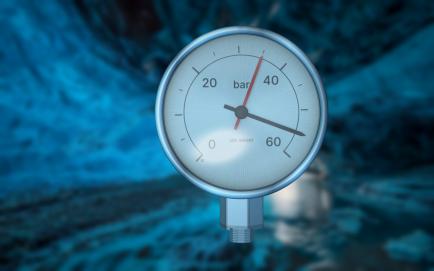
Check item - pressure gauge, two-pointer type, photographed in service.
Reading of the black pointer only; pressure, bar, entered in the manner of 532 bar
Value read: 55 bar
